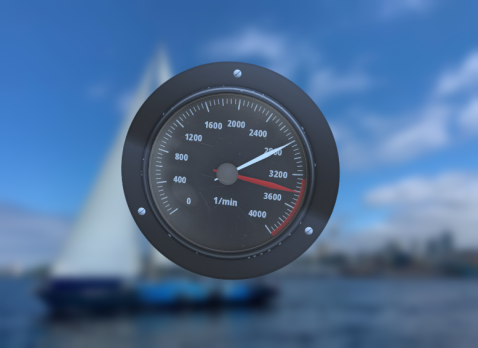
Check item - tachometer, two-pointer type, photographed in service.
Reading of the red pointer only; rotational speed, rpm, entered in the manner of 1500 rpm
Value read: 3400 rpm
